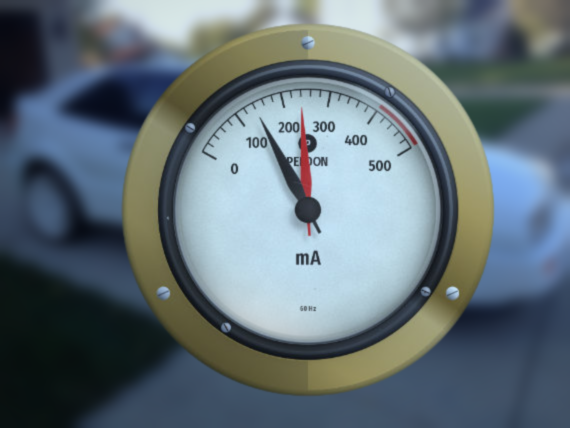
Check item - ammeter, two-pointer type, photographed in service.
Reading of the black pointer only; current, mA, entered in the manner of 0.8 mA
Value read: 140 mA
